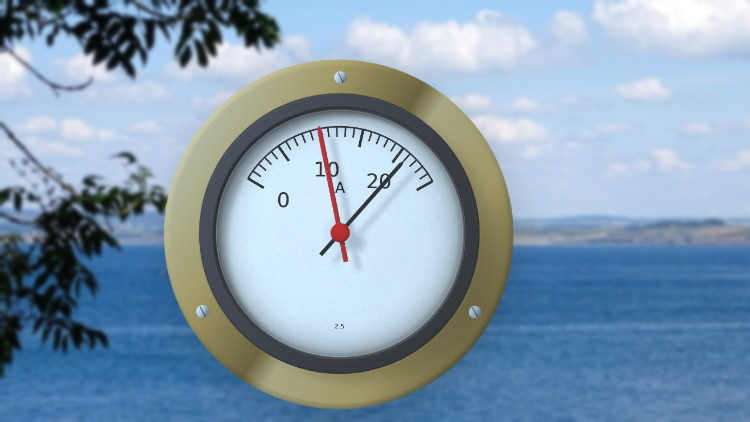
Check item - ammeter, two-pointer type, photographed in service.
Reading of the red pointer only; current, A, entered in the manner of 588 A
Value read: 10 A
